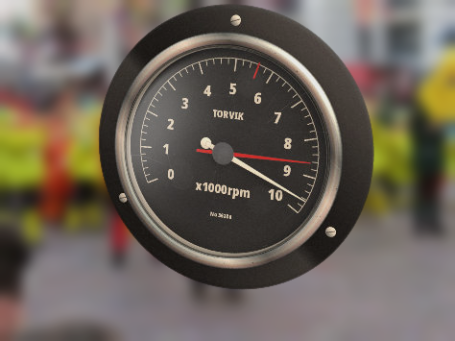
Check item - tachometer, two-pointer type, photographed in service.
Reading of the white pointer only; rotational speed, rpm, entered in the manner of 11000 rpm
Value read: 9600 rpm
